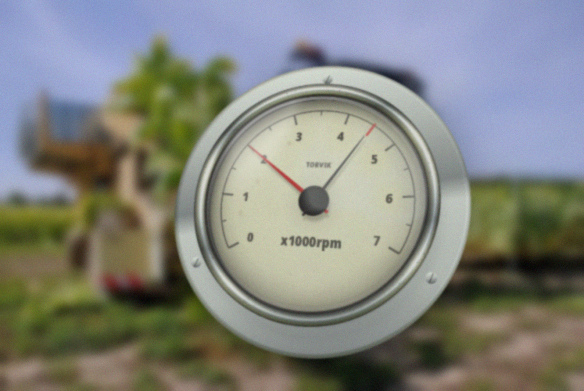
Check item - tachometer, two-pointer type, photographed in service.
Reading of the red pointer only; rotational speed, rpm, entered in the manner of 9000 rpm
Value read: 2000 rpm
